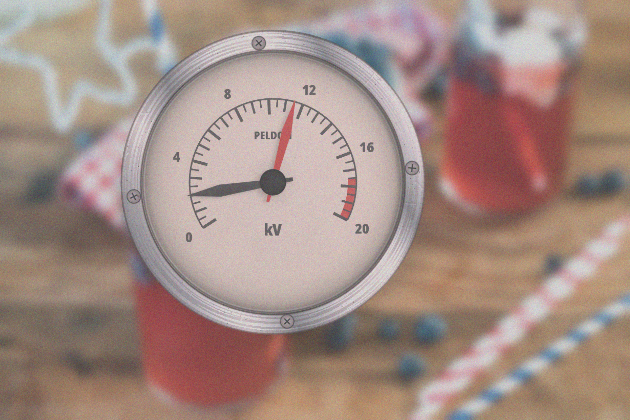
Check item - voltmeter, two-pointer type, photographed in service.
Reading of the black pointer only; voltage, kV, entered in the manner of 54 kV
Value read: 2 kV
